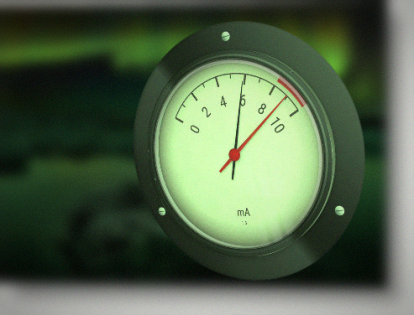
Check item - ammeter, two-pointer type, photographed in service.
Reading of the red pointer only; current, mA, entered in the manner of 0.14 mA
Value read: 9 mA
